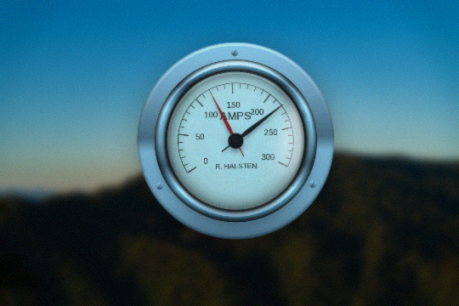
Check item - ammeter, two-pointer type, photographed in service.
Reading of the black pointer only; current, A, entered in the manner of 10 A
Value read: 220 A
